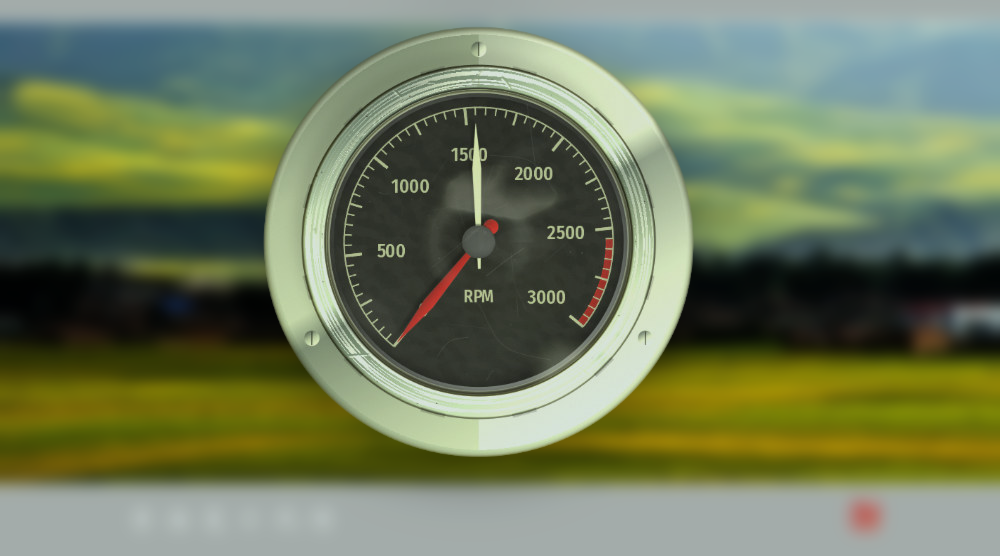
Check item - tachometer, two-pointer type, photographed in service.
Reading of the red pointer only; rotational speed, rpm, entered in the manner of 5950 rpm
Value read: 0 rpm
